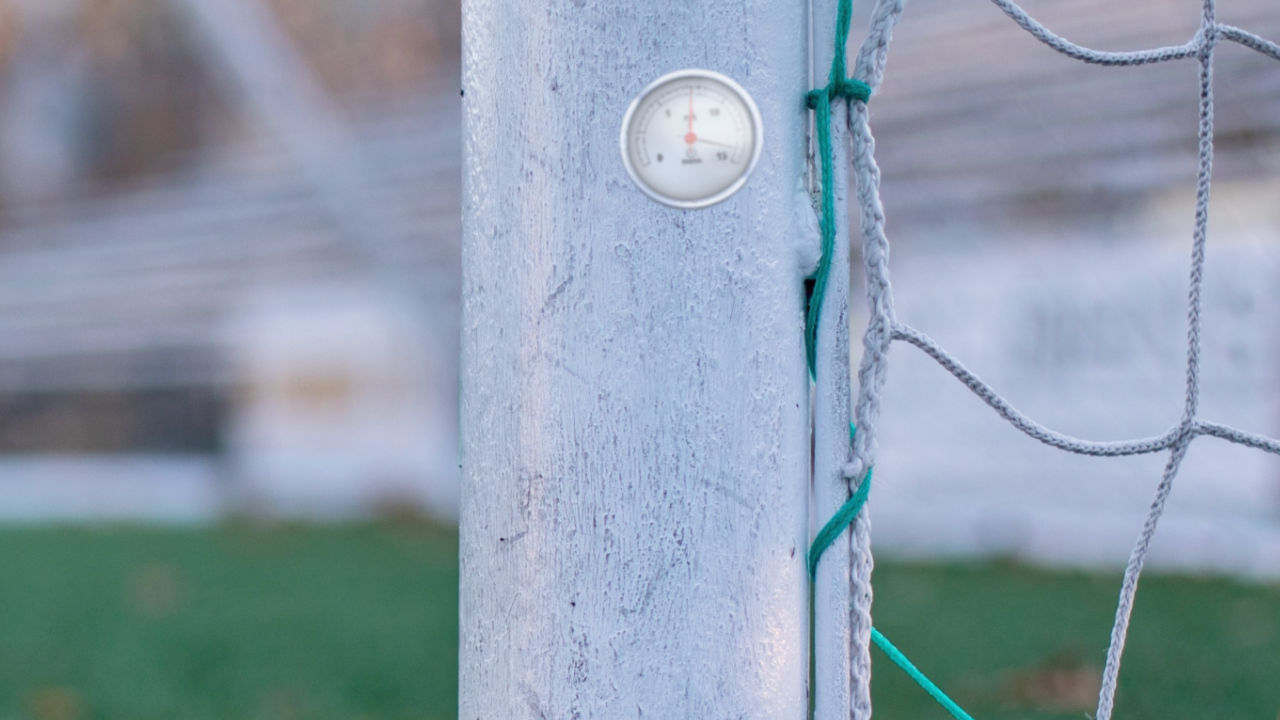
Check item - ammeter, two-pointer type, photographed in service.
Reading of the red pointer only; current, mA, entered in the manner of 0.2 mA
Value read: 7.5 mA
